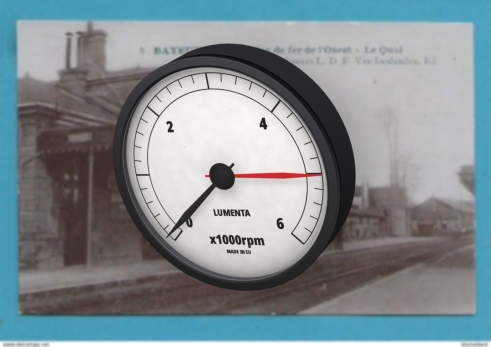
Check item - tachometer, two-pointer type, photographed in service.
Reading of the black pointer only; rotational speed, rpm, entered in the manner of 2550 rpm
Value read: 100 rpm
